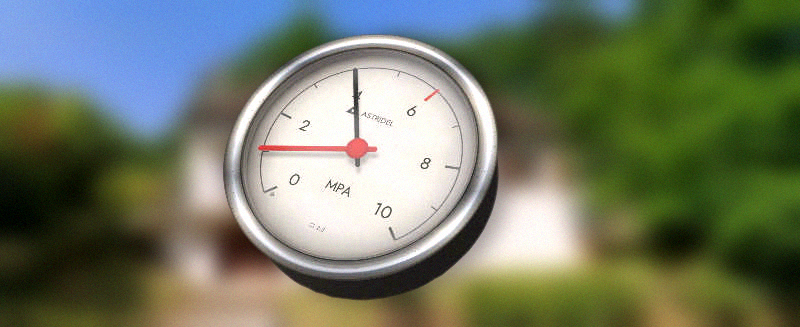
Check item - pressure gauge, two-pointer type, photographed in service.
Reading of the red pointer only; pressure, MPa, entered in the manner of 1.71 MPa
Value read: 1 MPa
